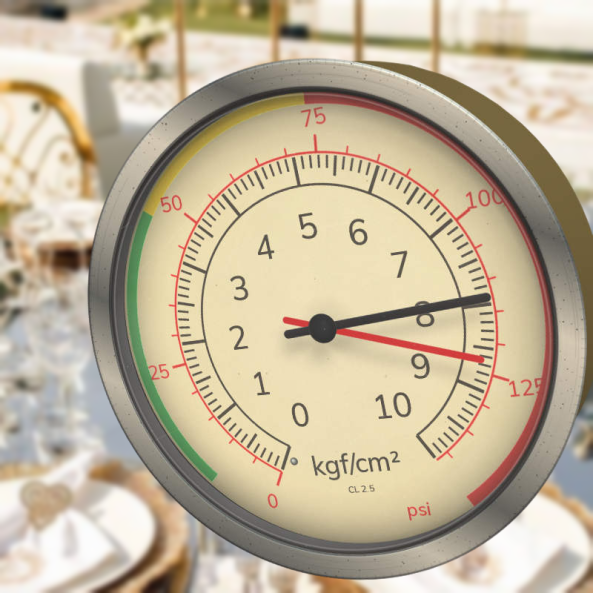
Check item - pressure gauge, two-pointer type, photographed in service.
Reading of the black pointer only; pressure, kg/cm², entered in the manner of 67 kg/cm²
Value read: 7.9 kg/cm²
